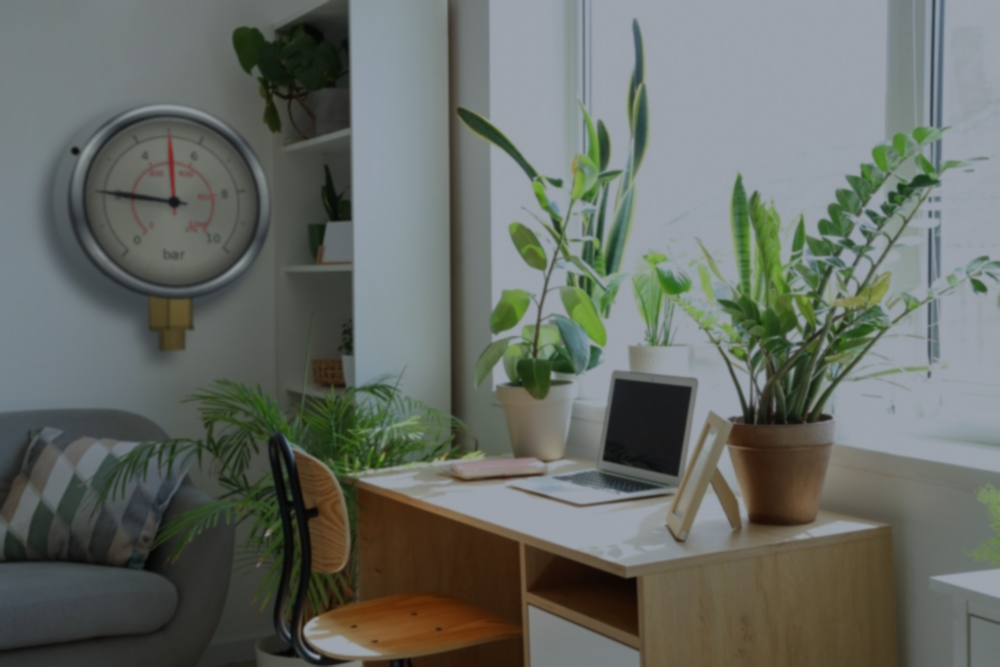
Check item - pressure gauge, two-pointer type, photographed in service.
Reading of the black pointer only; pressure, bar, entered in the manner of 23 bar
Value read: 2 bar
